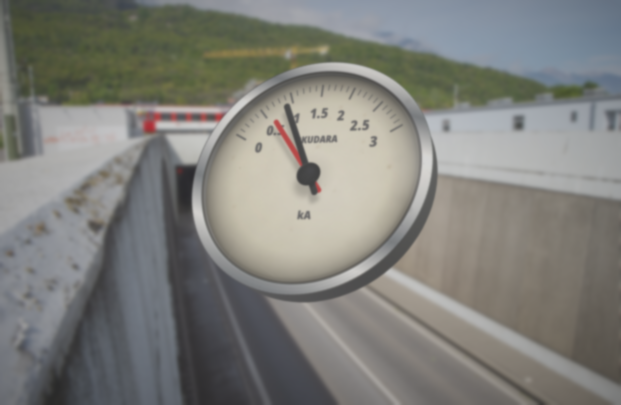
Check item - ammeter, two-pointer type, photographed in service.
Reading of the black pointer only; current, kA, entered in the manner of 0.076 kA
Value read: 0.9 kA
